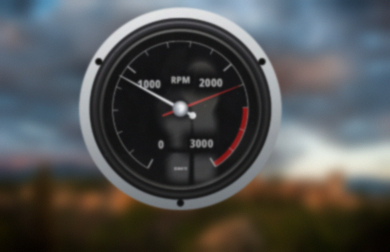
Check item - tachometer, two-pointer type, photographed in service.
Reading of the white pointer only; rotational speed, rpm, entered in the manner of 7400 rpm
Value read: 900 rpm
